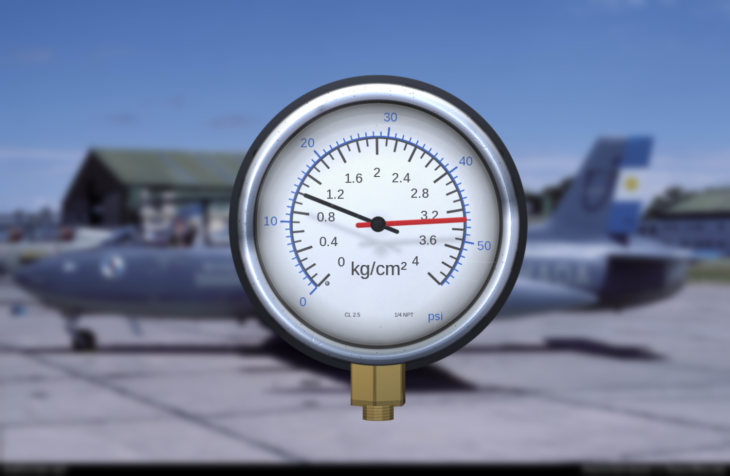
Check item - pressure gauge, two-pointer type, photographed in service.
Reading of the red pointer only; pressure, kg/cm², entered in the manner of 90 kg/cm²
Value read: 3.3 kg/cm²
